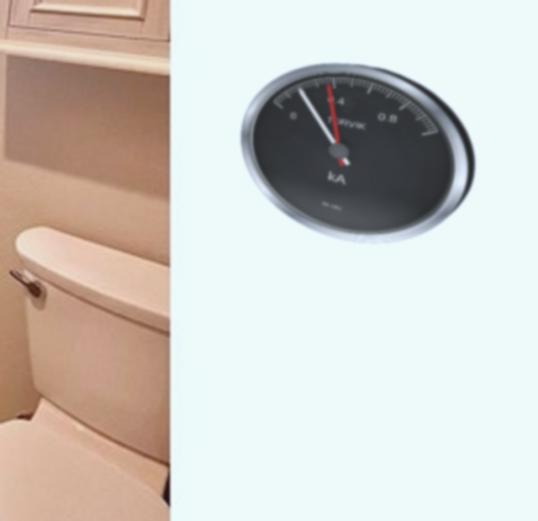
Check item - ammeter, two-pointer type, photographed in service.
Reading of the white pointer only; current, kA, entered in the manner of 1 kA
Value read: 0.2 kA
